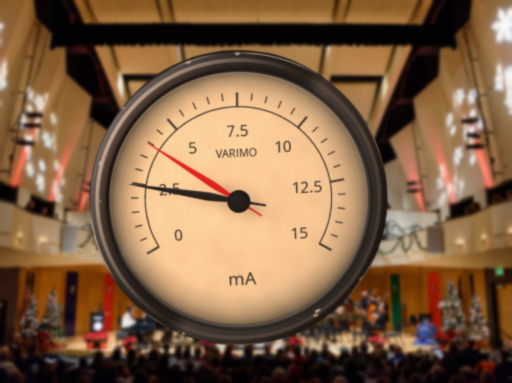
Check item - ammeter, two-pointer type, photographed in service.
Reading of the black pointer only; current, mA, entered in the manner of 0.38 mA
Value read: 2.5 mA
